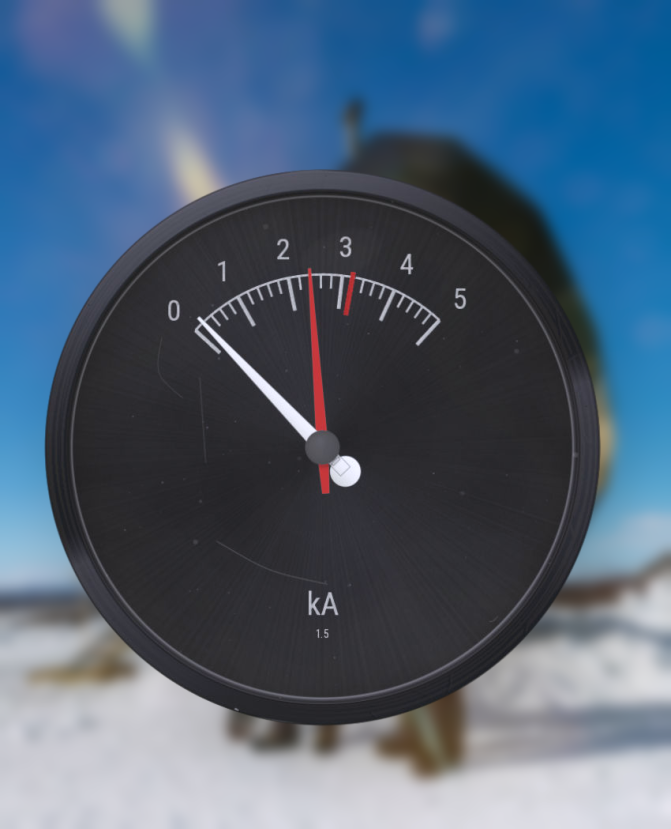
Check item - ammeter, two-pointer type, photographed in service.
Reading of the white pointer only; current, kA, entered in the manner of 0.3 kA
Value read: 0.2 kA
